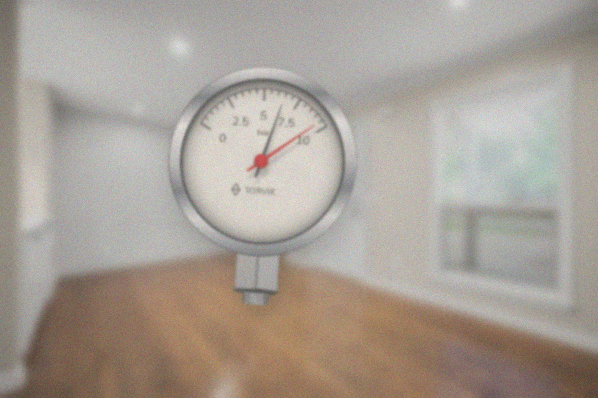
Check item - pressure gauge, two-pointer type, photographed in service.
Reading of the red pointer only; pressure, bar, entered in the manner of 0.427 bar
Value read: 9.5 bar
